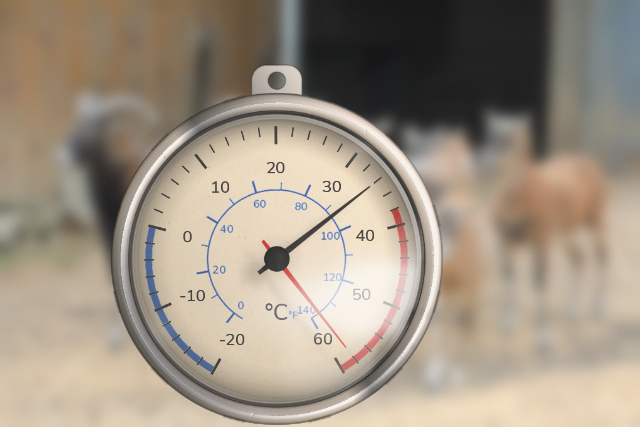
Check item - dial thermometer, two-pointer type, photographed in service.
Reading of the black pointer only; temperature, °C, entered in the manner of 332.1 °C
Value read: 34 °C
